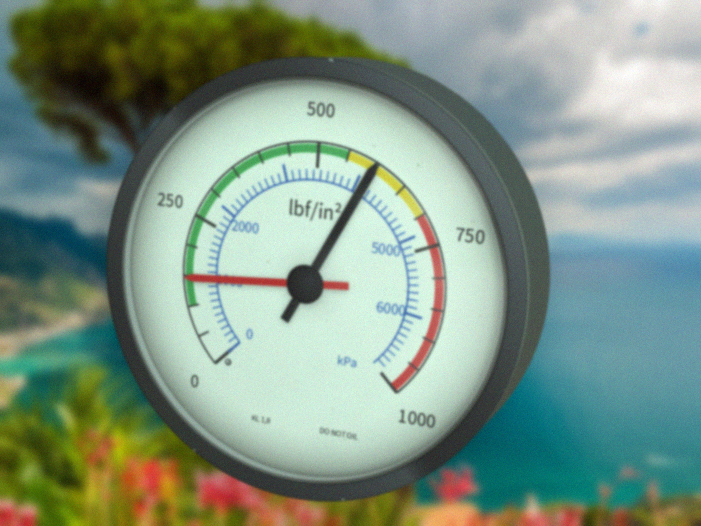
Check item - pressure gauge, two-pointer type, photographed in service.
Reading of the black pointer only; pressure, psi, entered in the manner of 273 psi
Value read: 600 psi
